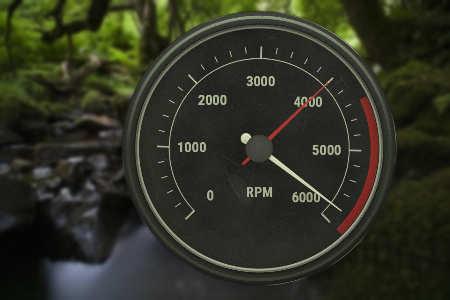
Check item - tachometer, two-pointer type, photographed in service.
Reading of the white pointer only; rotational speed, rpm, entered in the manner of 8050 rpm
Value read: 5800 rpm
